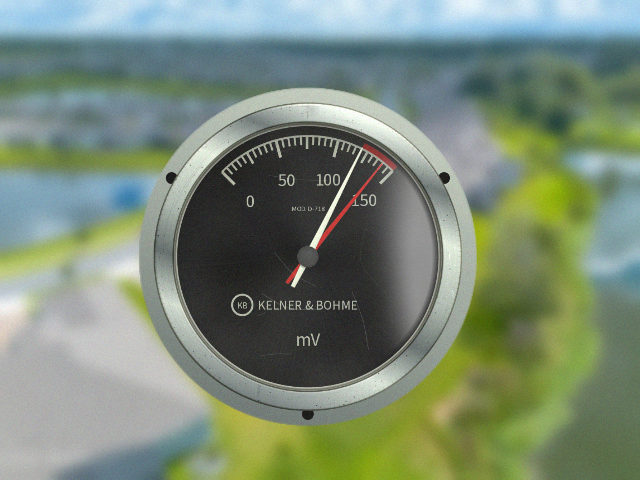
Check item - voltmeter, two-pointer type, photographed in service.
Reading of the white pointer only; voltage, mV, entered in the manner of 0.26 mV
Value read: 120 mV
